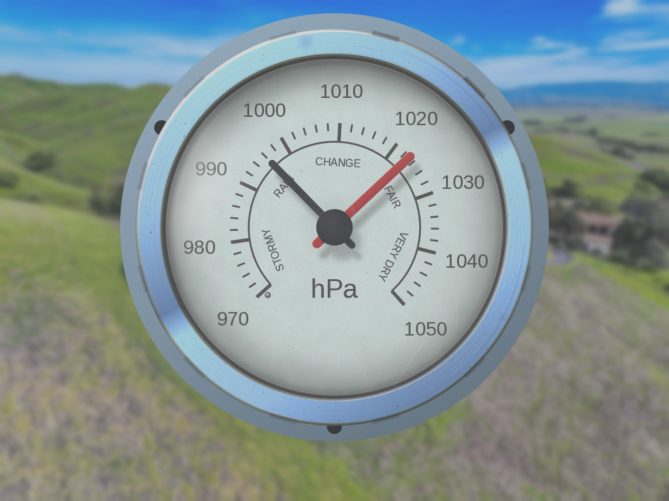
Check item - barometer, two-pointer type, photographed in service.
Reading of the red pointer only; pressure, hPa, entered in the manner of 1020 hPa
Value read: 1023 hPa
